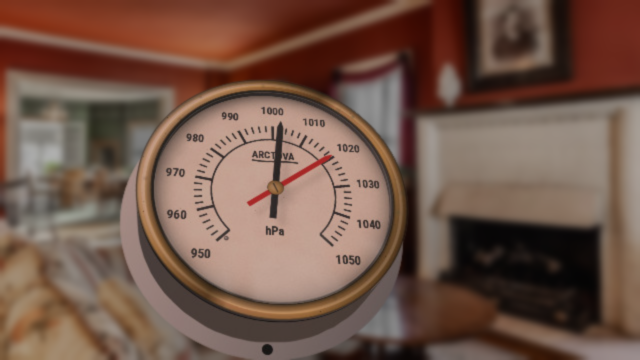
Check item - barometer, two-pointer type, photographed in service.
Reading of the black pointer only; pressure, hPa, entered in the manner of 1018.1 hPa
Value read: 1002 hPa
